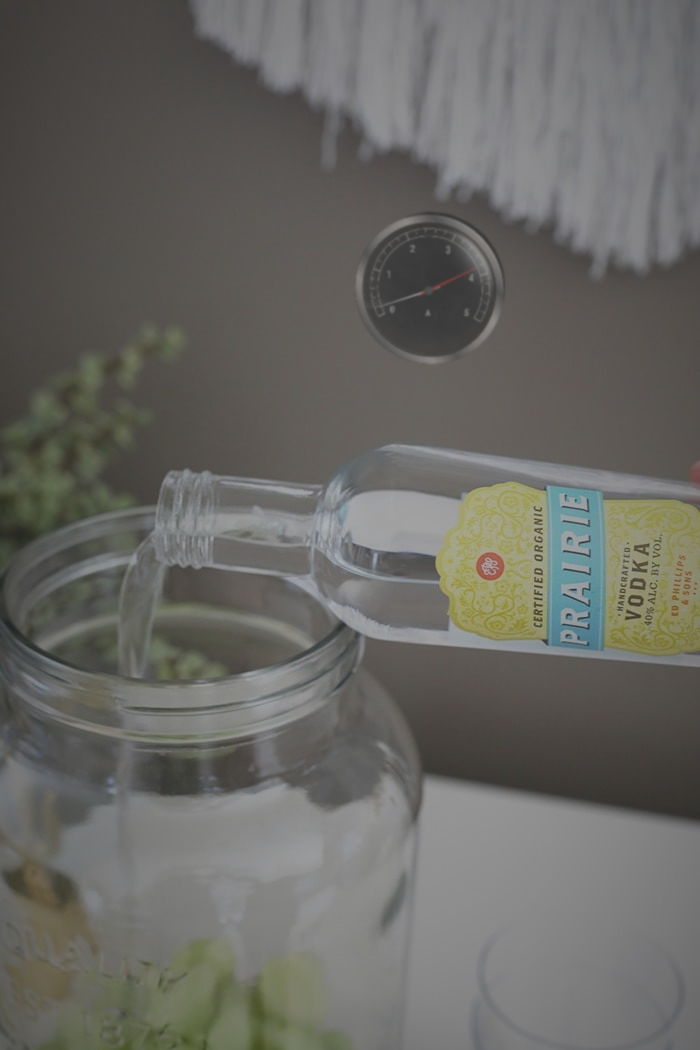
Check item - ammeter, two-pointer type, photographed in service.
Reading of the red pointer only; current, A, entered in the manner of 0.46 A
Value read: 3.8 A
